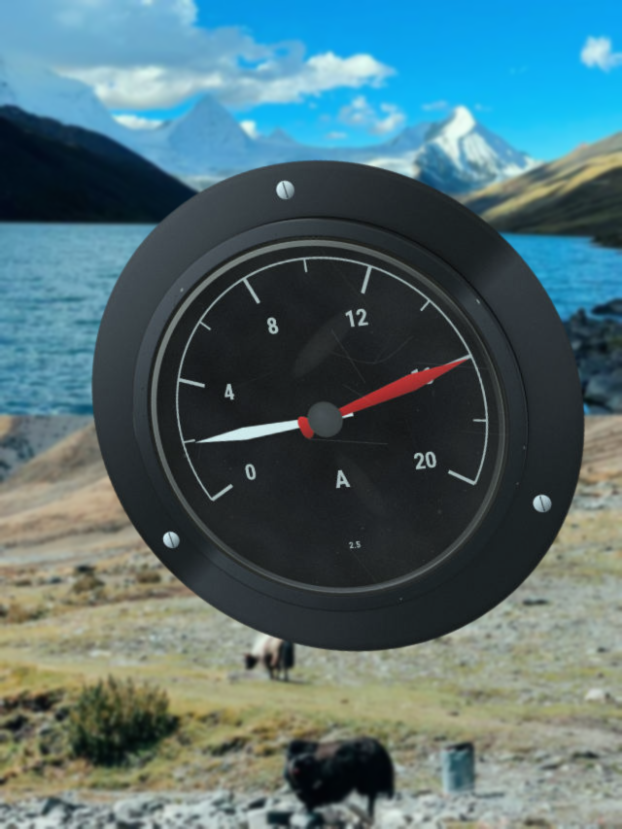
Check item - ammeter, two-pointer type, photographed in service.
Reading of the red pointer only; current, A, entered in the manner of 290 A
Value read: 16 A
